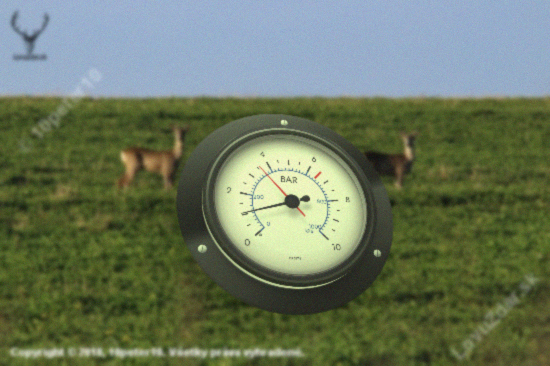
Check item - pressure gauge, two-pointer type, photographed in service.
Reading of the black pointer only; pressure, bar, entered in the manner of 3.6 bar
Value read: 1 bar
